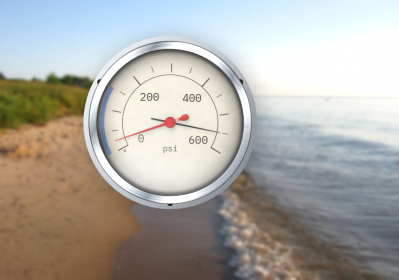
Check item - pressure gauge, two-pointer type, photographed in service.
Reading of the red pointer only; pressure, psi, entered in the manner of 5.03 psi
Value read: 25 psi
